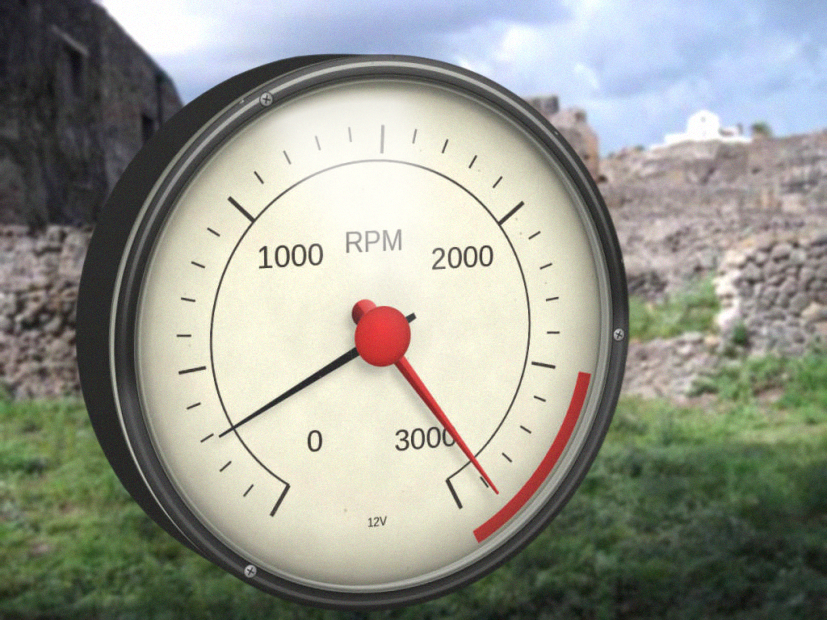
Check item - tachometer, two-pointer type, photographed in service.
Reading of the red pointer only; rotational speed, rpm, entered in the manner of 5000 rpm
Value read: 2900 rpm
